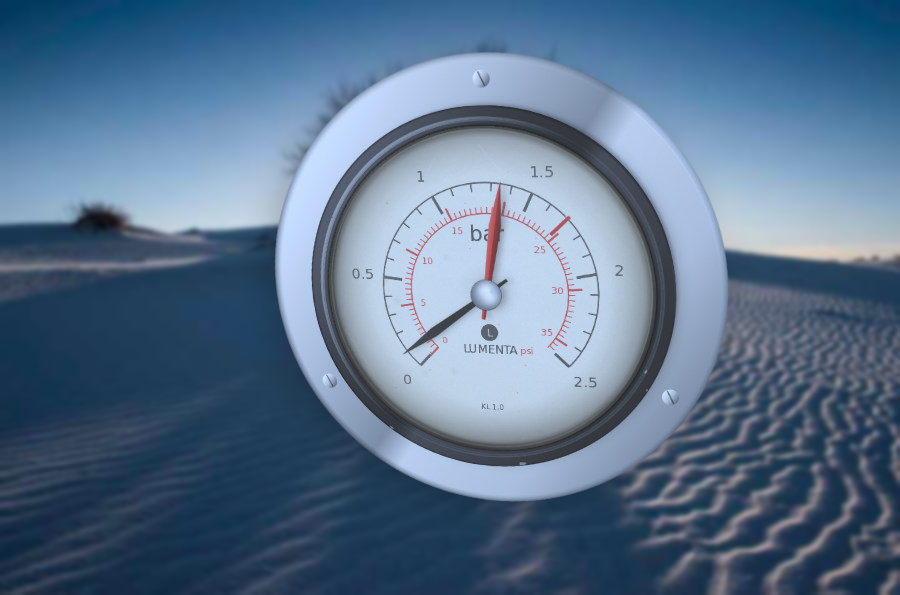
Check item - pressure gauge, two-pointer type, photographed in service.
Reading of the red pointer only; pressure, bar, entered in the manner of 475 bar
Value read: 1.35 bar
